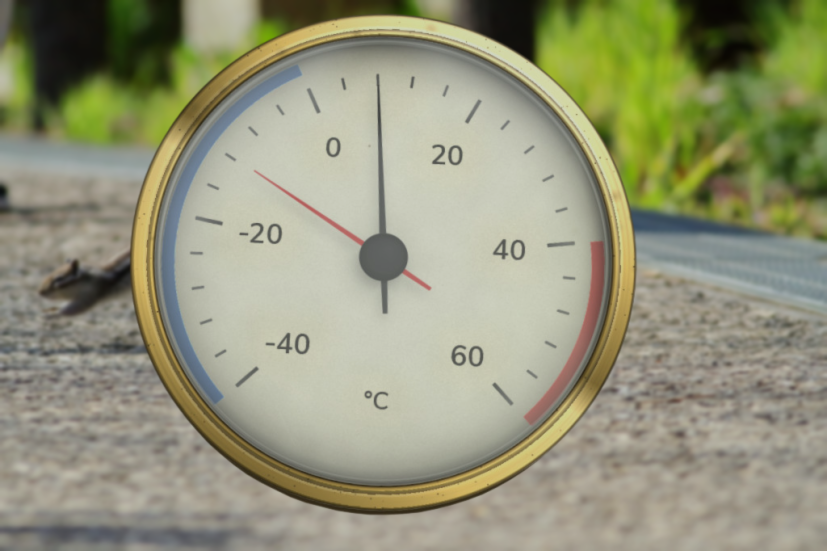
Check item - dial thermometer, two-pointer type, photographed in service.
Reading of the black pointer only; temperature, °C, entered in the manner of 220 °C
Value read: 8 °C
